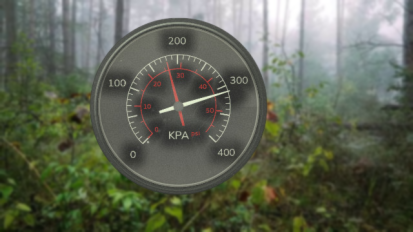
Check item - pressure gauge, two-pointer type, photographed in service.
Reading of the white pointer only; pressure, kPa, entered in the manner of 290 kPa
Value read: 310 kPa
